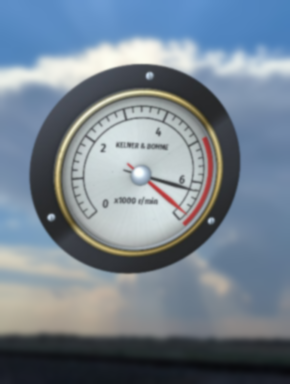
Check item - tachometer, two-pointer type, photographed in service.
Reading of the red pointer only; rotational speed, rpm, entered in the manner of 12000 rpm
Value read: 6800 rpm
